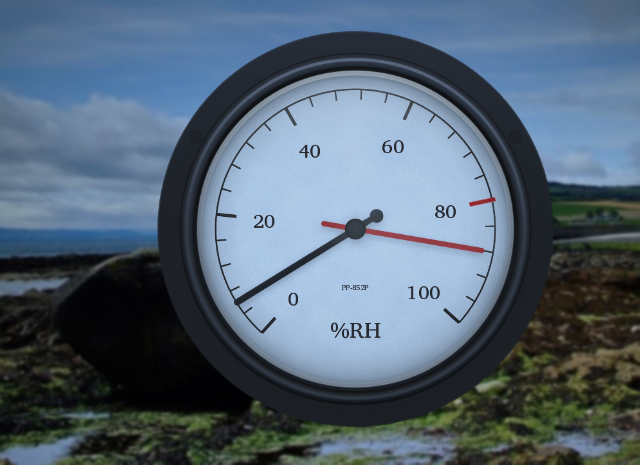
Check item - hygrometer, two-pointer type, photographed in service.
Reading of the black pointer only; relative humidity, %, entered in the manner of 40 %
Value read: 6 %
